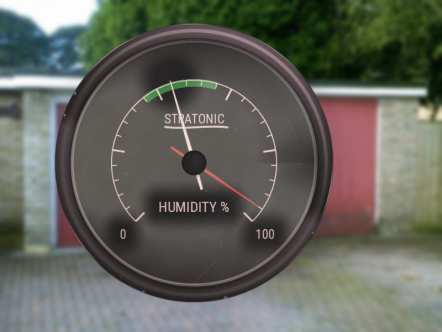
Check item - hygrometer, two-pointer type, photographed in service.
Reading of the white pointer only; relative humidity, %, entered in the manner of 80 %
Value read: 44 %
